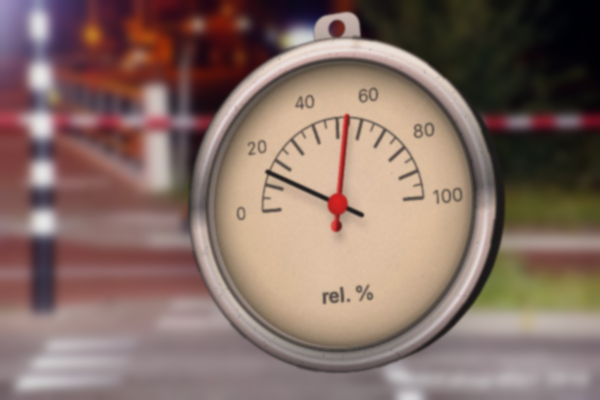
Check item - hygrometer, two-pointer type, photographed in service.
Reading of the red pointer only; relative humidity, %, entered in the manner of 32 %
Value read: 55 %
